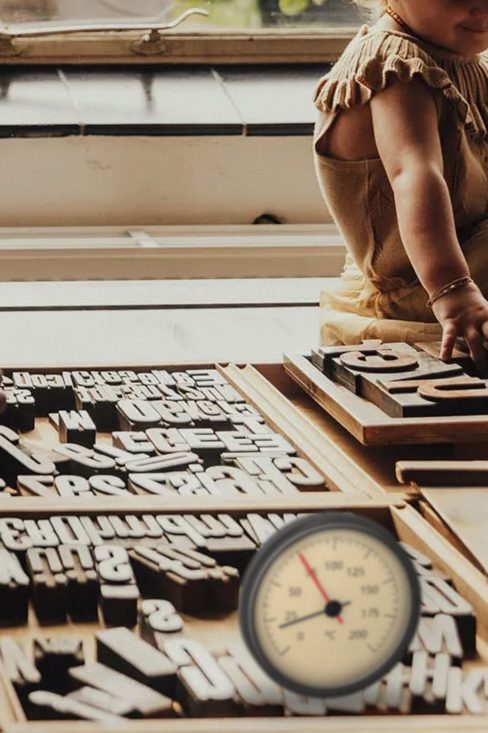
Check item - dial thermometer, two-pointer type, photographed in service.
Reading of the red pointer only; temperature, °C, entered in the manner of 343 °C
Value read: 75 °C
